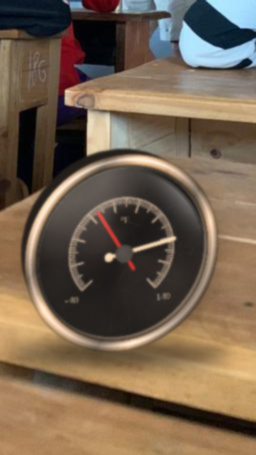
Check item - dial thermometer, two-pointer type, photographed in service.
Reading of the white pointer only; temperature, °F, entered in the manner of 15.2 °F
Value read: 100 °F
